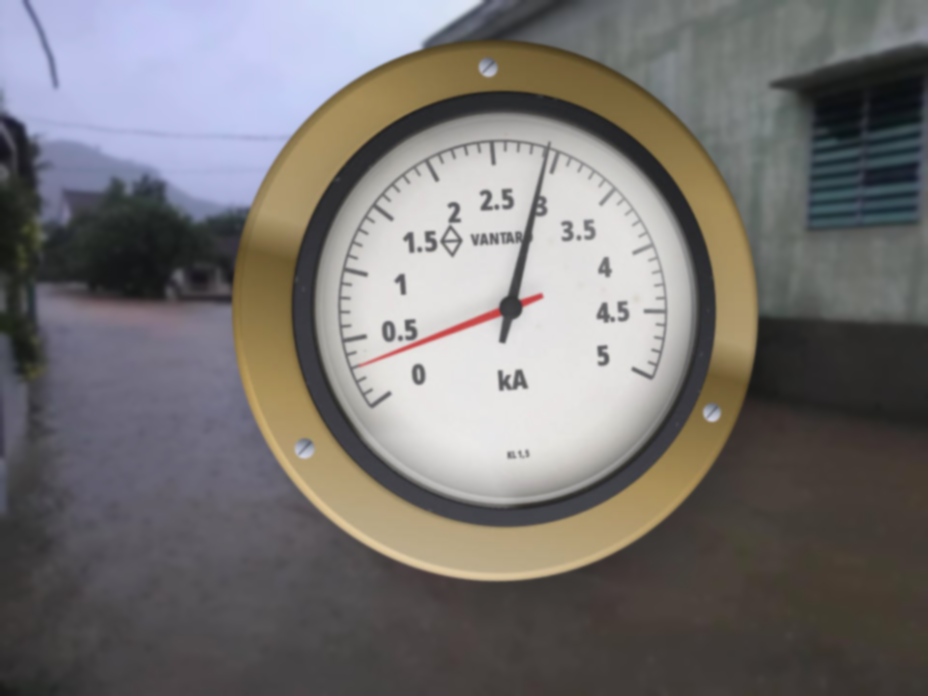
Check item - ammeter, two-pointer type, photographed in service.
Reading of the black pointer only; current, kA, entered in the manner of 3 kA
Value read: 2.9 kA
